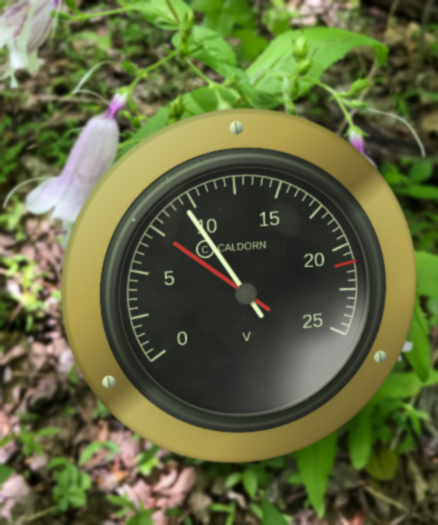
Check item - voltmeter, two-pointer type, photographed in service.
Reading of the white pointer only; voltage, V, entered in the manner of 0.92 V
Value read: 9.5 V
